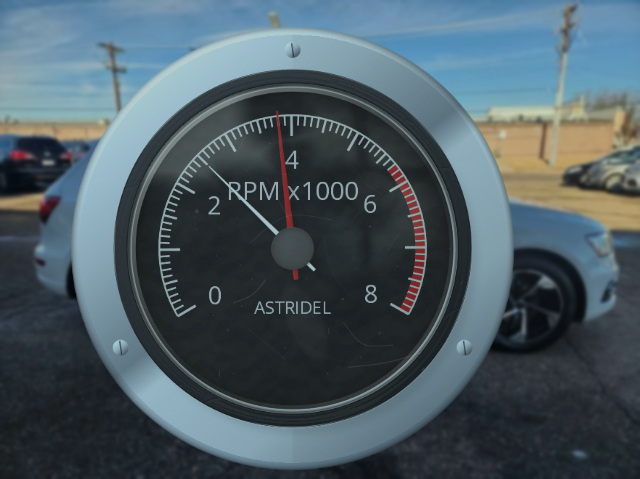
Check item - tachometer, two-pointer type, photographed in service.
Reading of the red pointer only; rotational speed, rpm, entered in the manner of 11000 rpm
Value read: 3800 rpm
